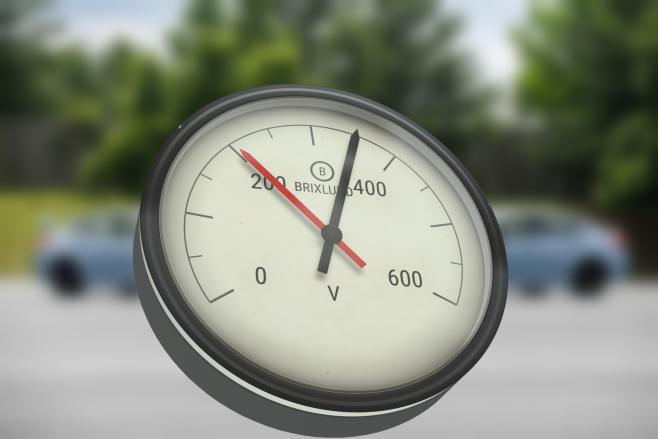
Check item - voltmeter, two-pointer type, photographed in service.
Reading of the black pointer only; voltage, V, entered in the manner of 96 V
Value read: 350 V
